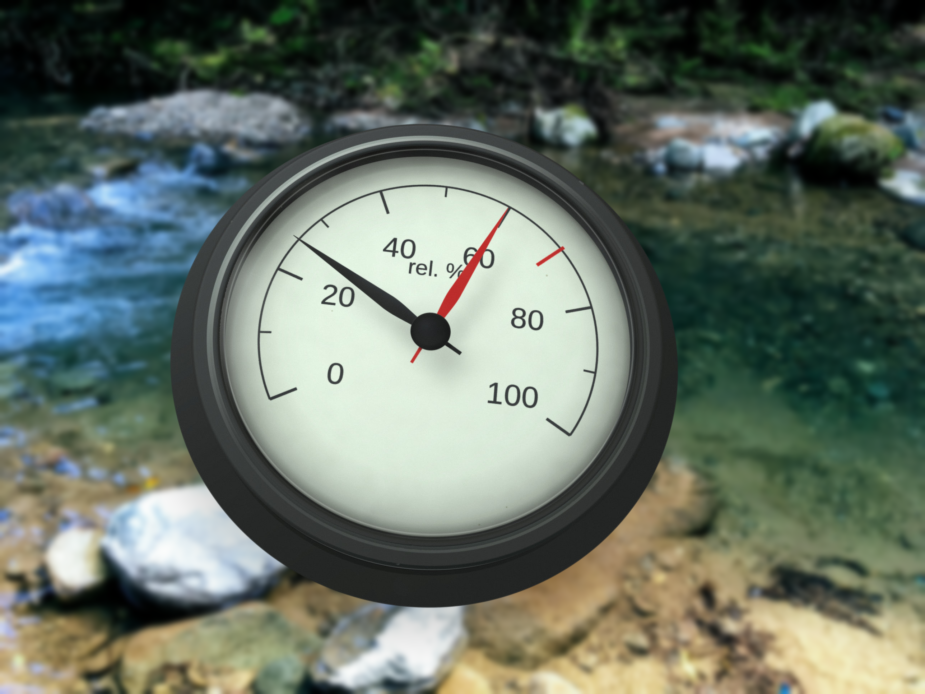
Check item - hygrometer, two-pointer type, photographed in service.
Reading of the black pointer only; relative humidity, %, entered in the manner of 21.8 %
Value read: 25 %
